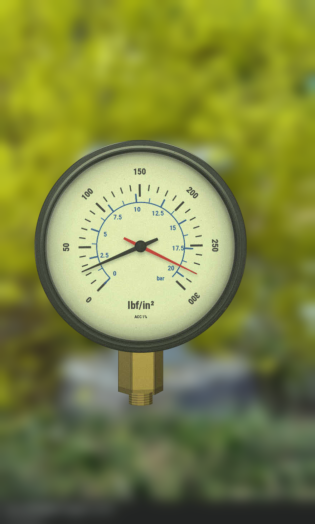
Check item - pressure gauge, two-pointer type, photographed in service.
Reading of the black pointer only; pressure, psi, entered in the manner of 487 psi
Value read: 25 psi
